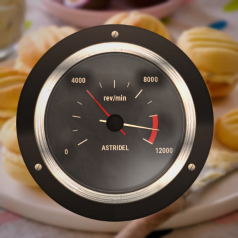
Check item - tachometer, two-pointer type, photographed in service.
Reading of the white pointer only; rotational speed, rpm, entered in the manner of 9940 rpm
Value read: 11000 rpm
